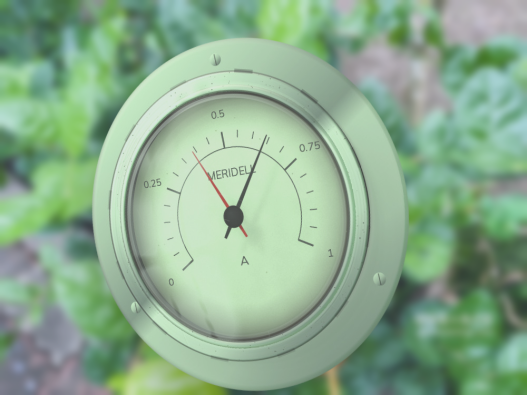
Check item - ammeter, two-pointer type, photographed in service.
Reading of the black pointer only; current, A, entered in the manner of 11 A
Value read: 0.65 A
